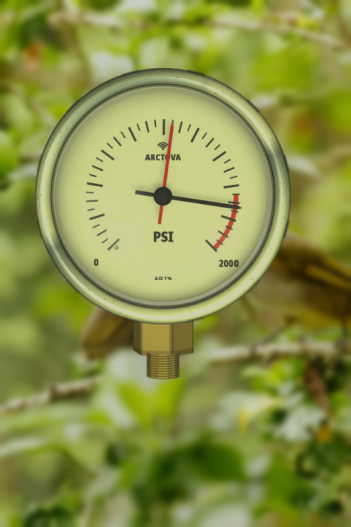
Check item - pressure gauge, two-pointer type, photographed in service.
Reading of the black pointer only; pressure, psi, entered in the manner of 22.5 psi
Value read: 1725 psi
